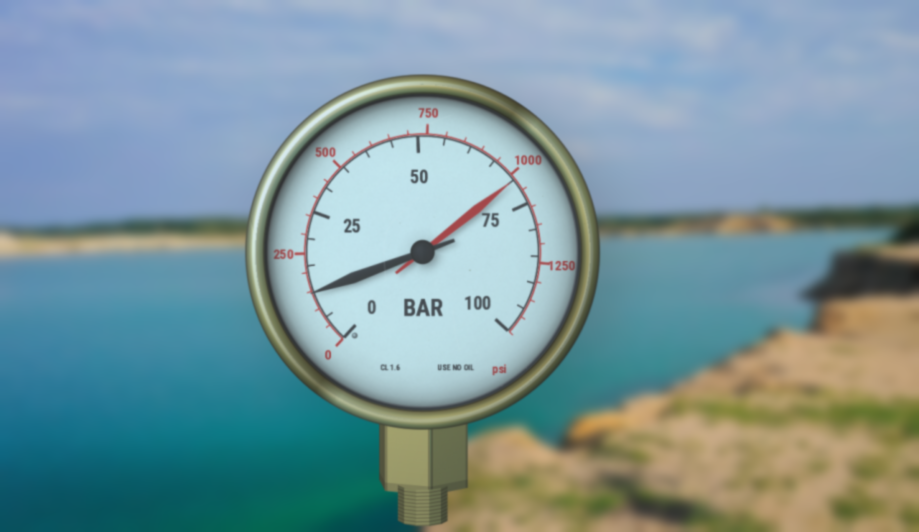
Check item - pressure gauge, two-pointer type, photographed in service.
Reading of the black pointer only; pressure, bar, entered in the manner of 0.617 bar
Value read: 10 bar
